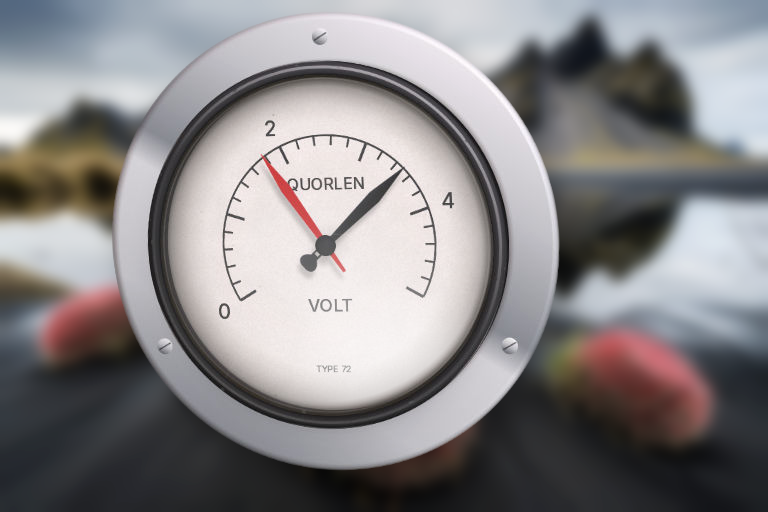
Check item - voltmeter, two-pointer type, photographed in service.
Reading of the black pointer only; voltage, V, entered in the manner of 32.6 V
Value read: 3.5 V
